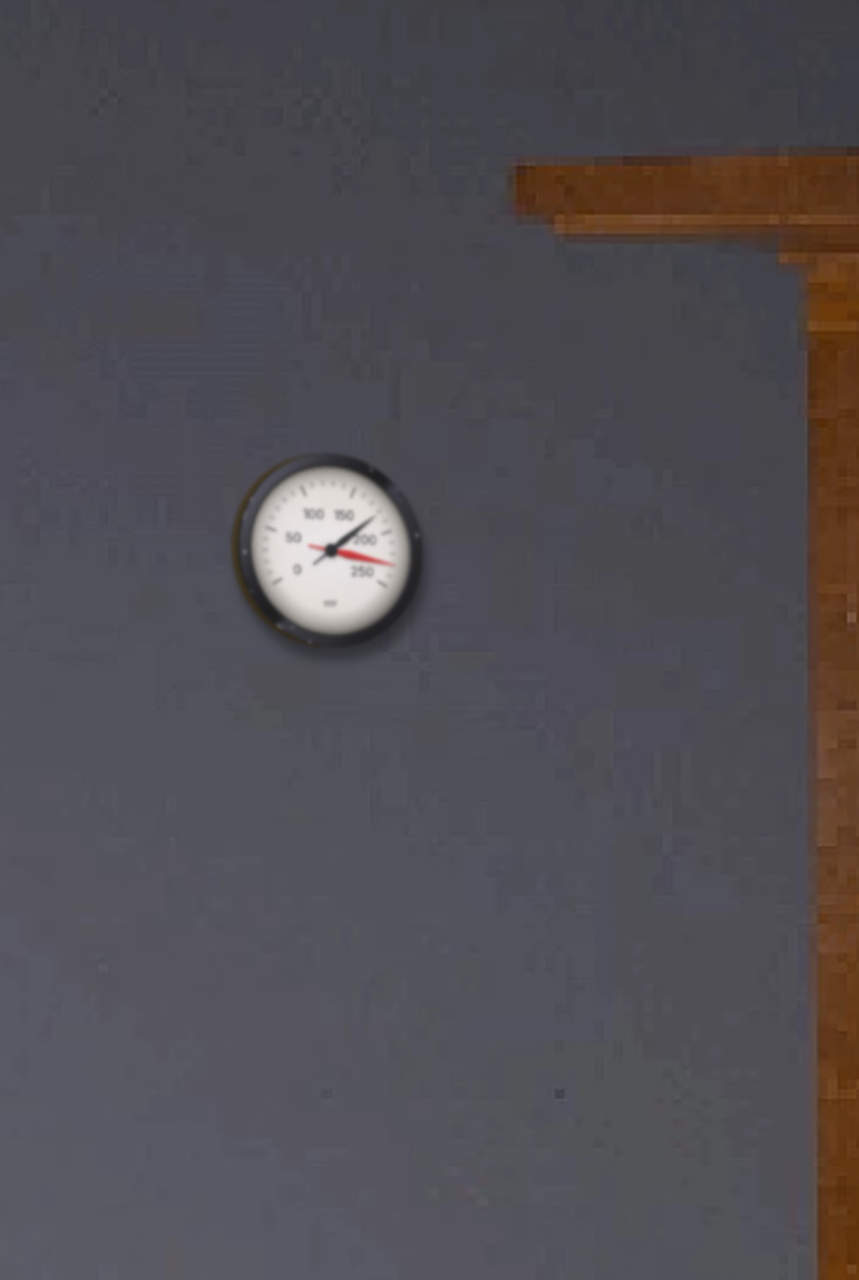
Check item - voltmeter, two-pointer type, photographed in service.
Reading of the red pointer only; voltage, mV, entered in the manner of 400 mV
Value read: 230 mV
